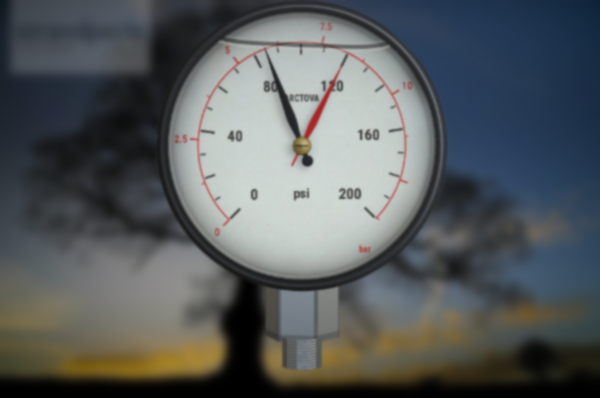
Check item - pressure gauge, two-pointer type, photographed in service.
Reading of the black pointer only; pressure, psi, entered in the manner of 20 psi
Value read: 85 psi
